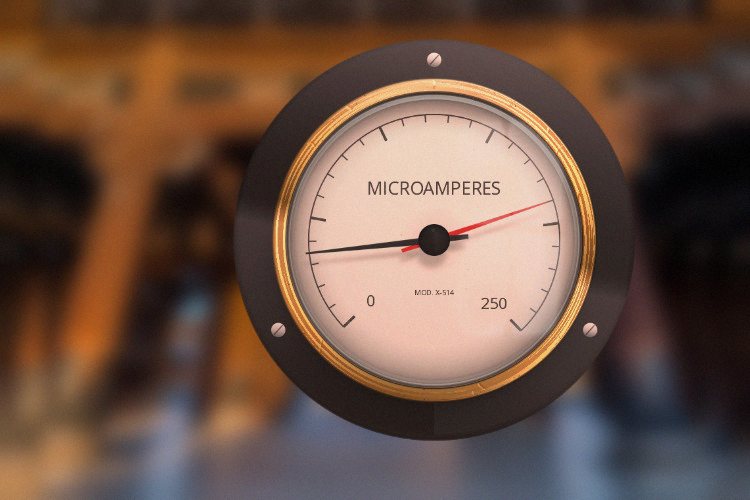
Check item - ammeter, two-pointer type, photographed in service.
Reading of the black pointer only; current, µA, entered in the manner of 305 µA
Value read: 35 µA
